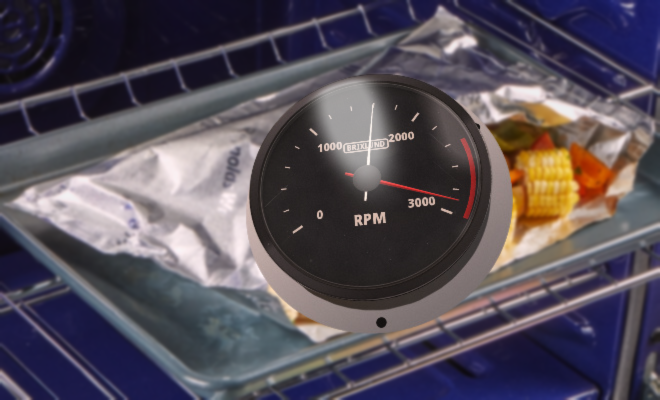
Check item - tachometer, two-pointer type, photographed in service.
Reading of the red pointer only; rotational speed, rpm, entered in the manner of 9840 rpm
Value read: 2900 rpm
